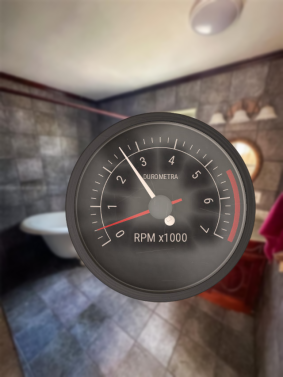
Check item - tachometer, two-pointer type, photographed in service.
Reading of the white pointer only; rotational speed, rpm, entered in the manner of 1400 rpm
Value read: 2600 rpm
